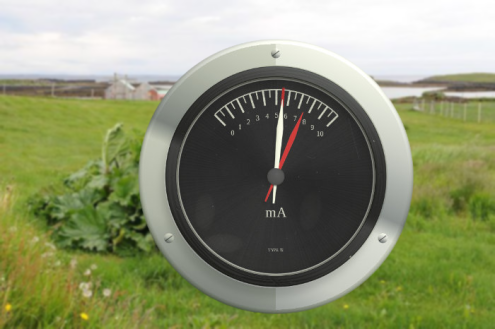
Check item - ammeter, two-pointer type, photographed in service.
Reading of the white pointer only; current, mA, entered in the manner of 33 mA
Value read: 5.5 mA
